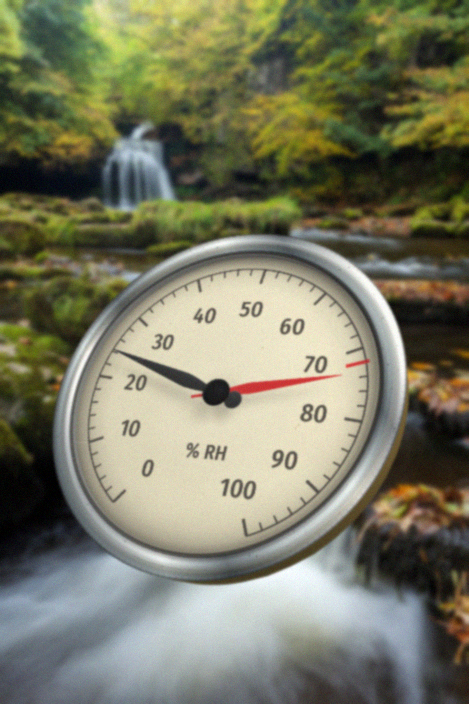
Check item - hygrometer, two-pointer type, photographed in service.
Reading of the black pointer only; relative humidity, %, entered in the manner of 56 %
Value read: 24 %
